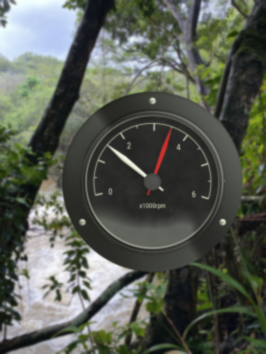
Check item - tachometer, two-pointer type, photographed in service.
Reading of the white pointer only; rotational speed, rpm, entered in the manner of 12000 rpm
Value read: 1500 rpm
